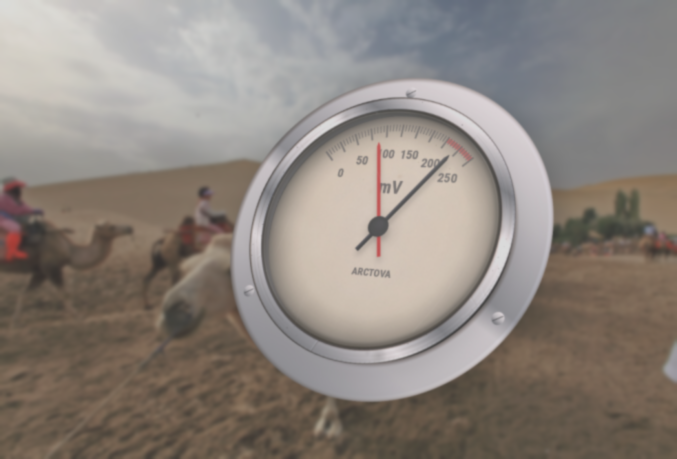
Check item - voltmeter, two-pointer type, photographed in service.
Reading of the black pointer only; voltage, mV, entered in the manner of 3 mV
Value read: 225 mV
